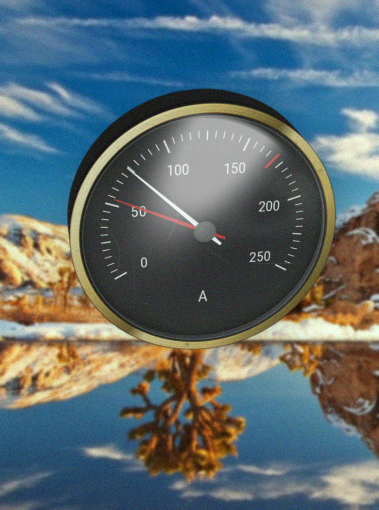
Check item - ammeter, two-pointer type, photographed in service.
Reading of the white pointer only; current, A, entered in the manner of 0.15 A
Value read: 75 A
